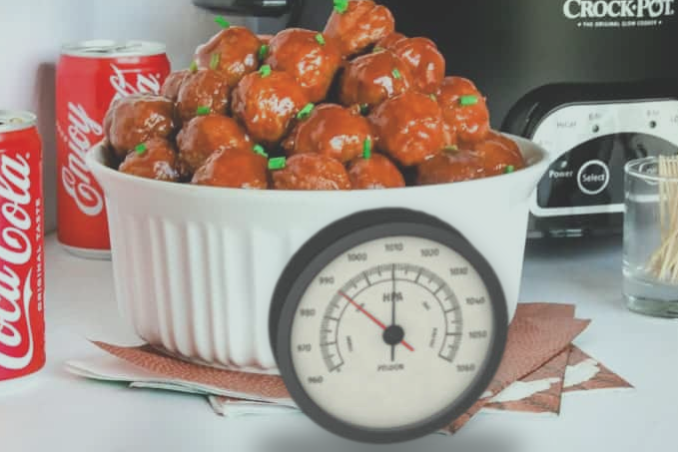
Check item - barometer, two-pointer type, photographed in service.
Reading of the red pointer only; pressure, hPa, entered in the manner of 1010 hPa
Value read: 990 hPa
